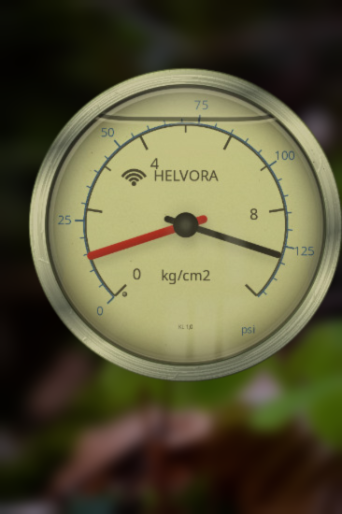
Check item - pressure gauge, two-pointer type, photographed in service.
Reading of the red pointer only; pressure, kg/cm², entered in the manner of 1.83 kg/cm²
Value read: 1 kg/cm²
